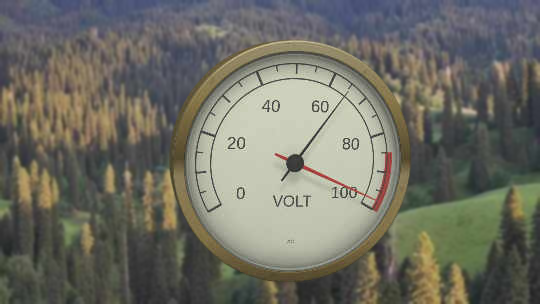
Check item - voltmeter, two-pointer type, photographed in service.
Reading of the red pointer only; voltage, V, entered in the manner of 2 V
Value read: 97.5 V
